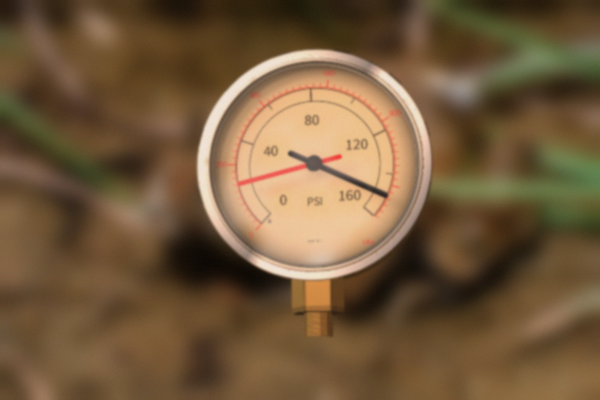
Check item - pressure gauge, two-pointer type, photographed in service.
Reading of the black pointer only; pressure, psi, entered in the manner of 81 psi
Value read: 150 psi
